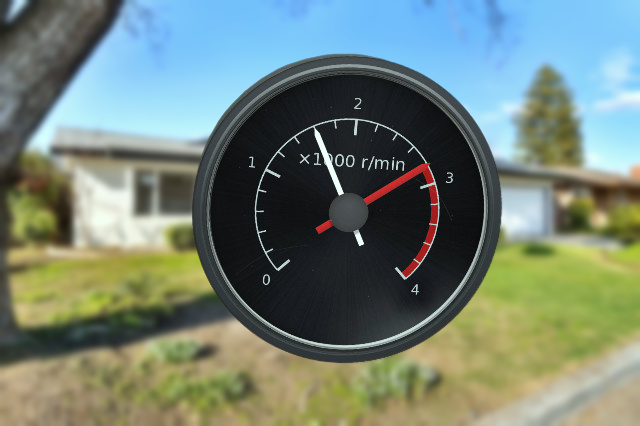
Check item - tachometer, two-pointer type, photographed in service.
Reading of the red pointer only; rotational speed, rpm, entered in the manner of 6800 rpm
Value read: 2800 rpm
